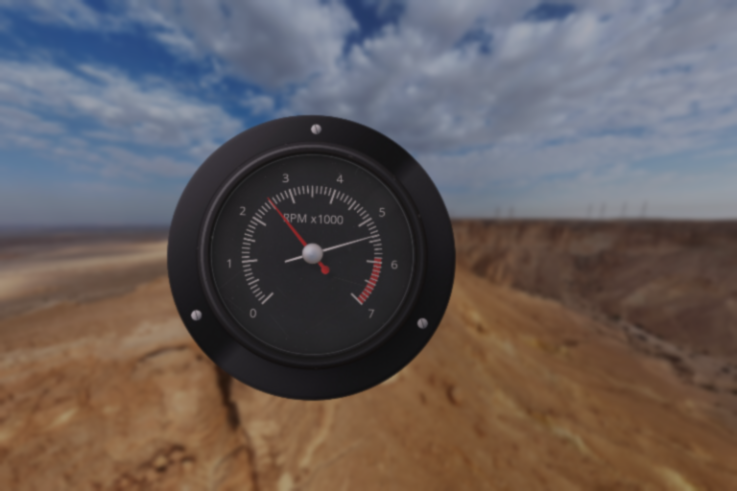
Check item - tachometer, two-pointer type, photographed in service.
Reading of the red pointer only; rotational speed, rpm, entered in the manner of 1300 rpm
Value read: 2500 rpm
